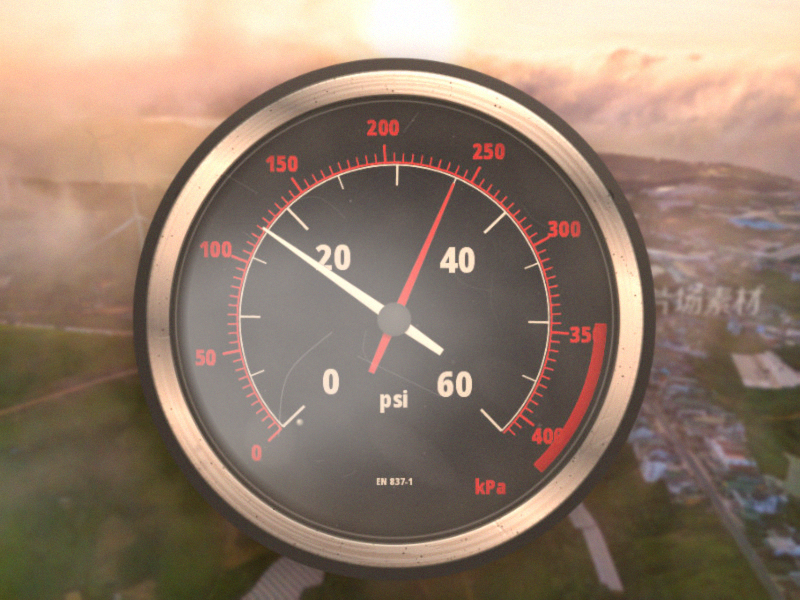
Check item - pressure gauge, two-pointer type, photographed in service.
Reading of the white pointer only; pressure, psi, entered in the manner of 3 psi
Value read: 17.5 psi
